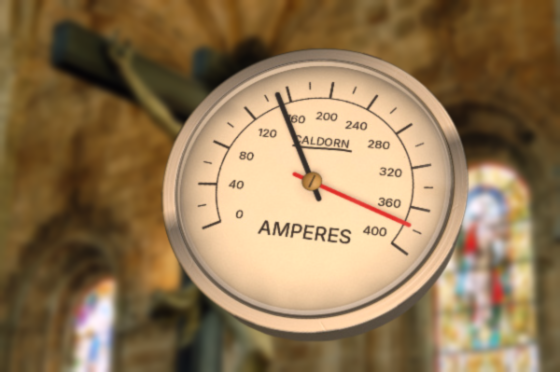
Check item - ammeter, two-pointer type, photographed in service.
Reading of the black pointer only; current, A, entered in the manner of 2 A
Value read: 150 A
